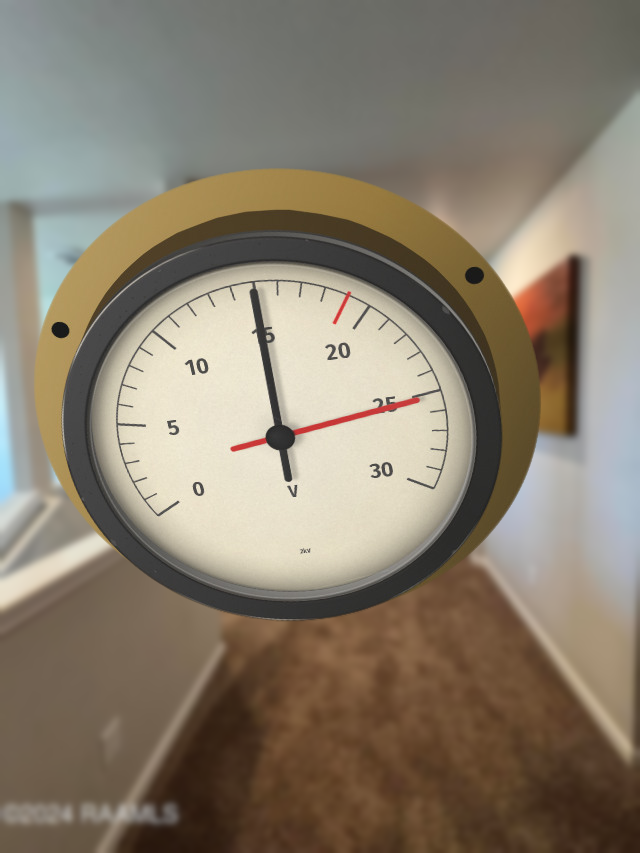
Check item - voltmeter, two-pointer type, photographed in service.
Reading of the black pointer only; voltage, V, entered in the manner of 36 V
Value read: 15 V
